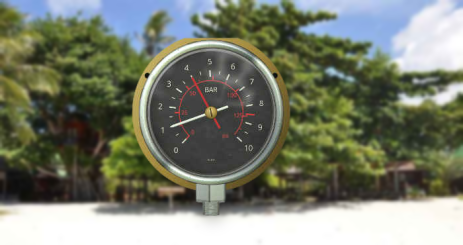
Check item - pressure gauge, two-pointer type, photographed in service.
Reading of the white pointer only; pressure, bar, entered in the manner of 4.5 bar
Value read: 1 bar
